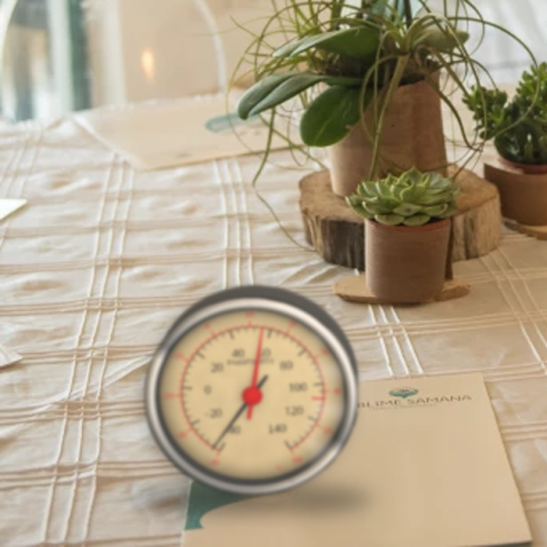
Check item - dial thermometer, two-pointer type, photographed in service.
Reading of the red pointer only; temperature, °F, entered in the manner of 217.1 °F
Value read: 56 °F
